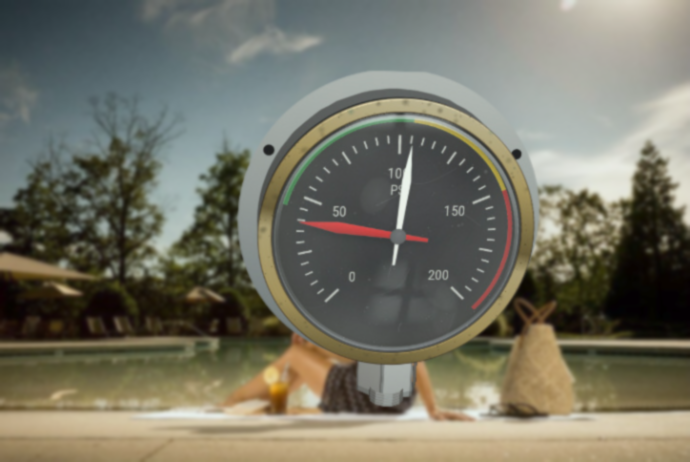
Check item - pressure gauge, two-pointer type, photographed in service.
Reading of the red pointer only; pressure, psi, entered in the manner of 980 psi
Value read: 40 psi
